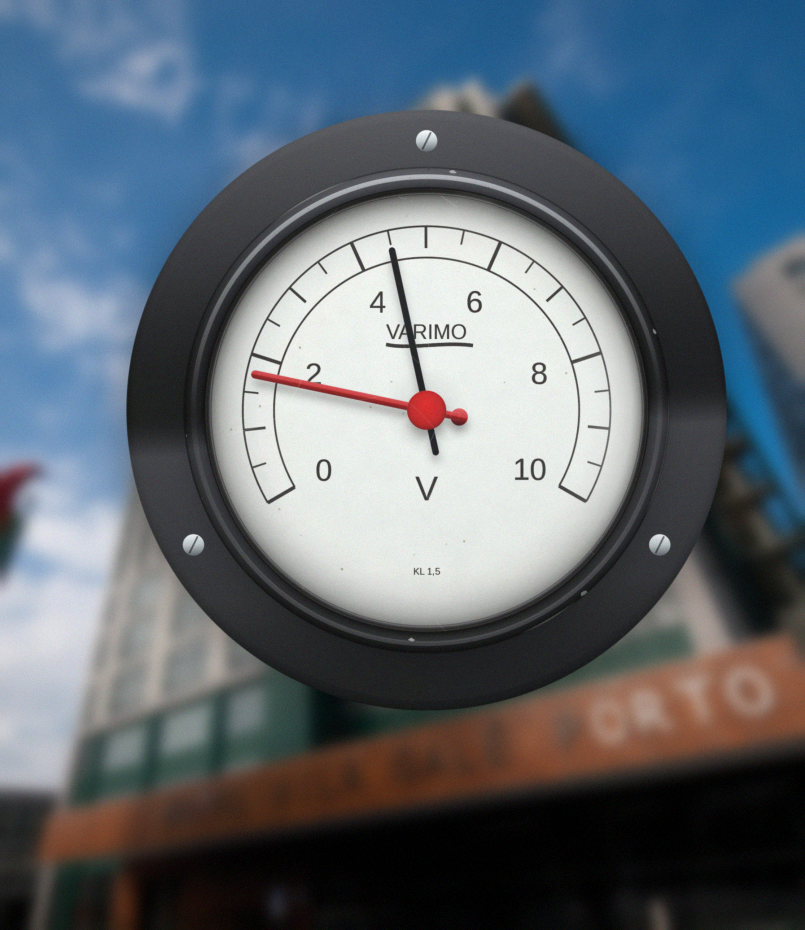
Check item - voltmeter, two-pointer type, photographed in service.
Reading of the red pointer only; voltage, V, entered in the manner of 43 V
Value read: 1.75 V
